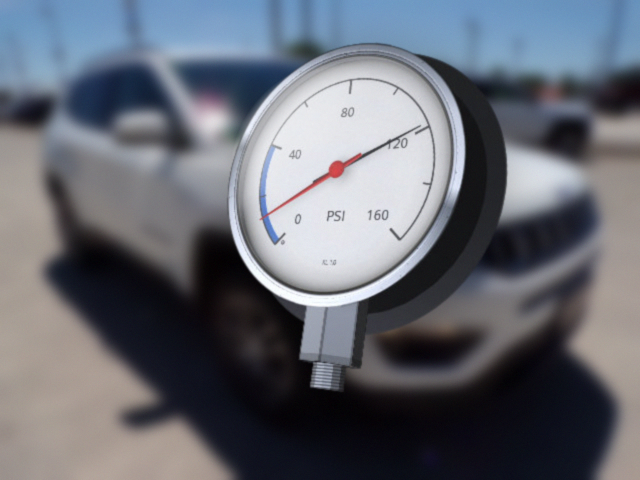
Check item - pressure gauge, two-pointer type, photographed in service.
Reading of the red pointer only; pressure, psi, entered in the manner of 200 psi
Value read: 10 psi
